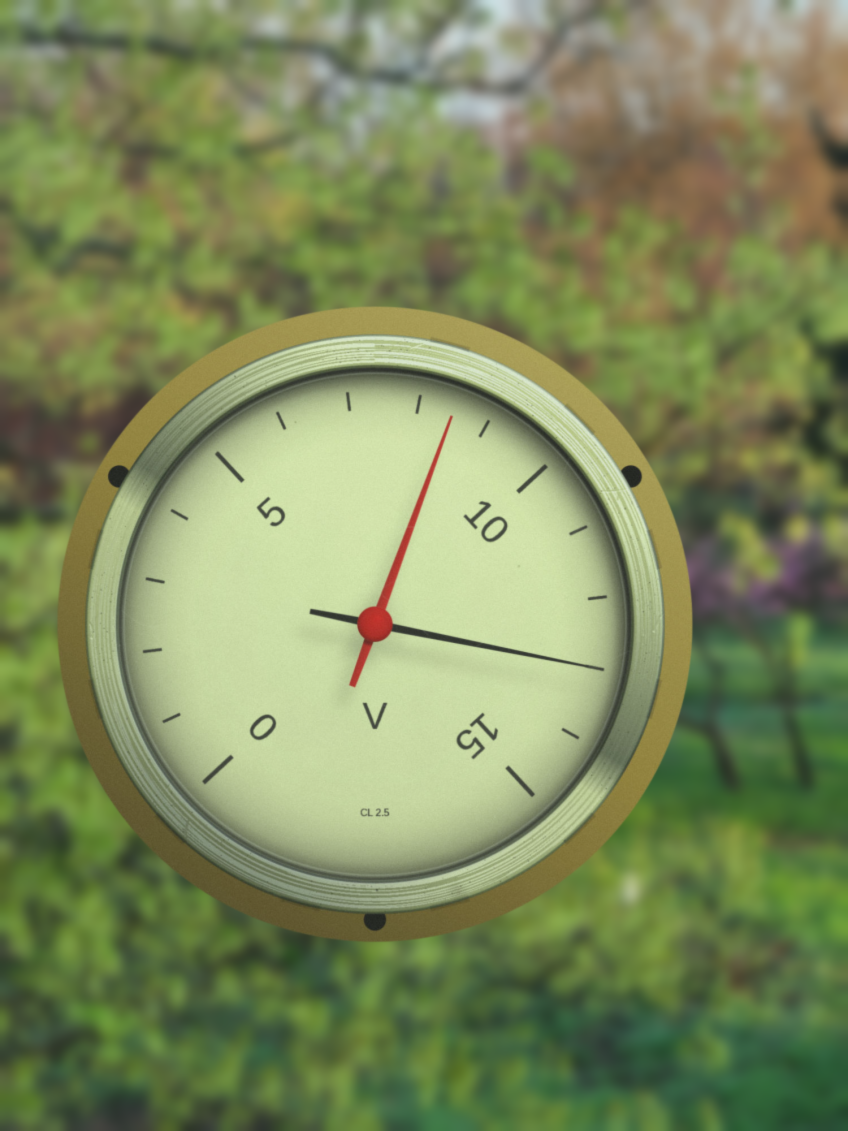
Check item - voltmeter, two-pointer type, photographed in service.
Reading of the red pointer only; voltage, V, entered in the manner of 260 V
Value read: 8.5 V
